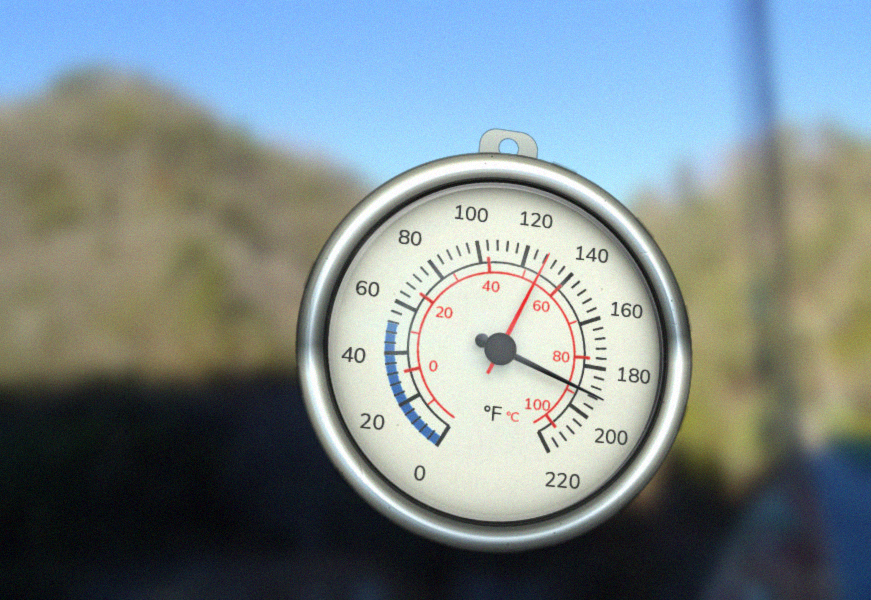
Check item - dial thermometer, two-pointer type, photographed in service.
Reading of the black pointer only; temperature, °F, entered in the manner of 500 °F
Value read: 192 °F
